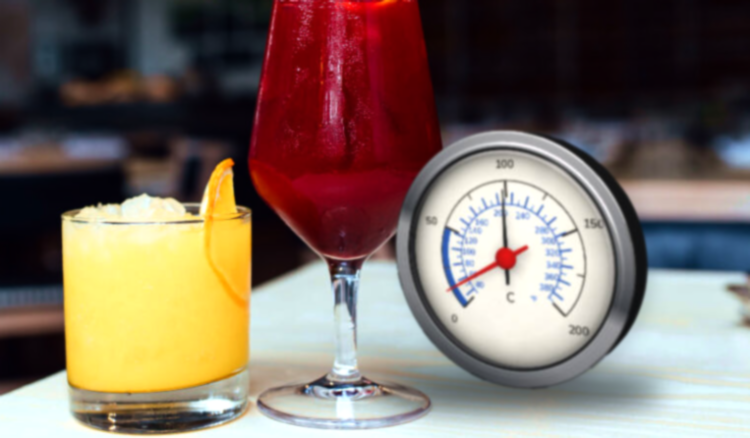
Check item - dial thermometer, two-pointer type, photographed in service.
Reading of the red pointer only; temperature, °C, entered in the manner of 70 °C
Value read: 12.5 °C
